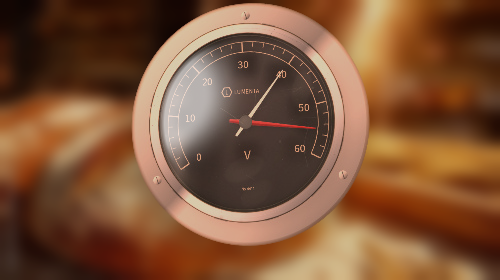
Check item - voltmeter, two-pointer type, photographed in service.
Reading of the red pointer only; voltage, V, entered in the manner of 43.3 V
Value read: 55 V
